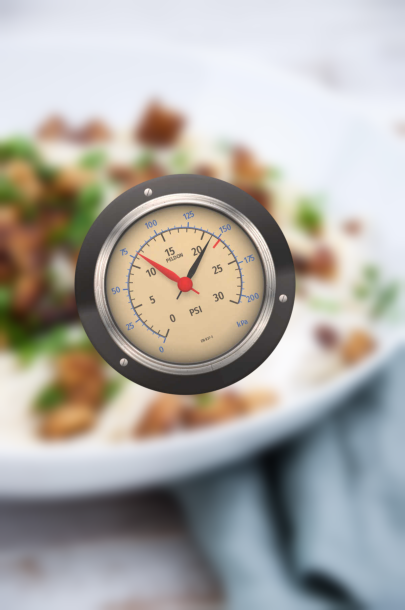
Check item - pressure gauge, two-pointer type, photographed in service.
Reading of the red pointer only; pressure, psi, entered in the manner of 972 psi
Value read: 11.5 psi
